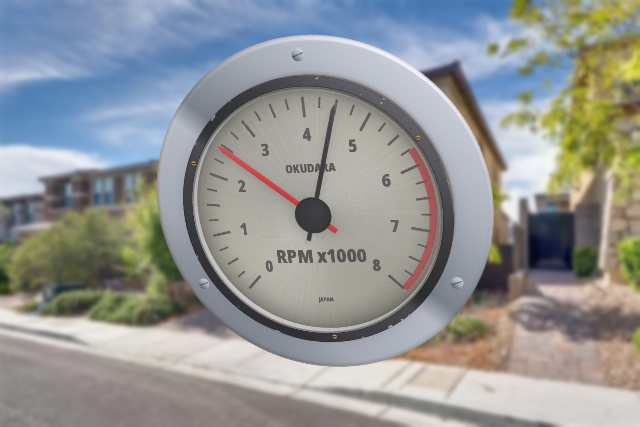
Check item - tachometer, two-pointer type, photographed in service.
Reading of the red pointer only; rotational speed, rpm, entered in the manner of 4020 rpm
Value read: 2500 rpm
